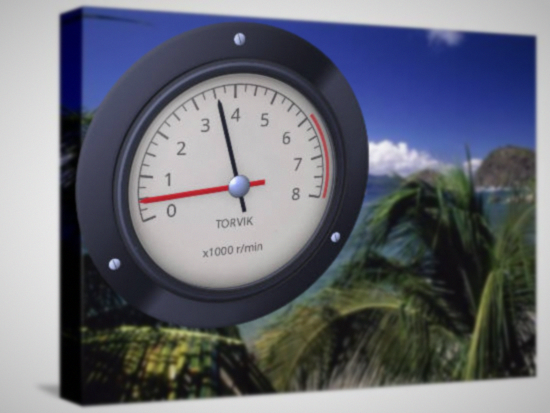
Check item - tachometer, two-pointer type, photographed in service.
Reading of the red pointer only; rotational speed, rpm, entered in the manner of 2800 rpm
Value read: 500 rpm
